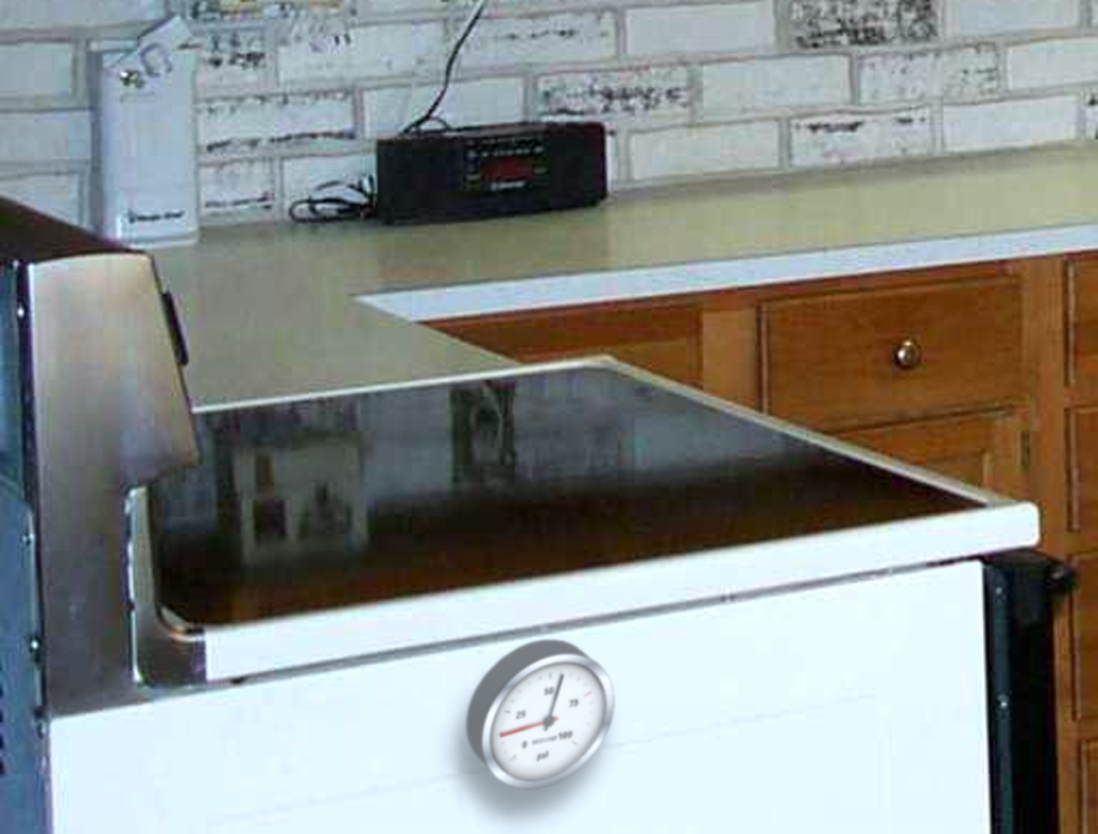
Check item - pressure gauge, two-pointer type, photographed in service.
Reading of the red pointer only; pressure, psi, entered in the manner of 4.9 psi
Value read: 15 psi
